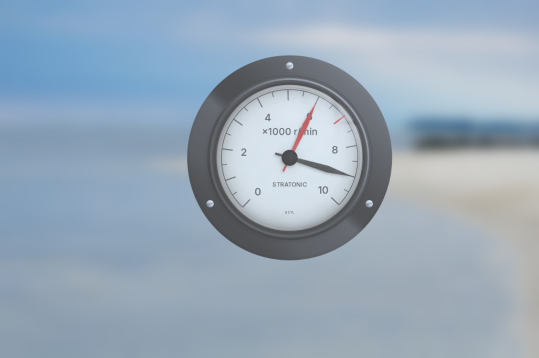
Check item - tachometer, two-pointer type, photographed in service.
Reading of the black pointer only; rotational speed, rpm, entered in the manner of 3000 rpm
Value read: 9000 rpm
